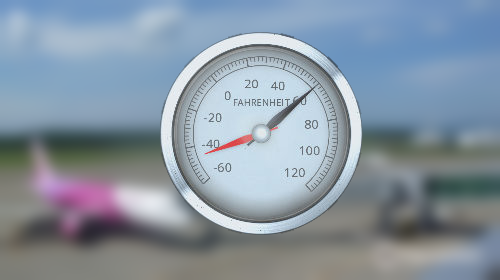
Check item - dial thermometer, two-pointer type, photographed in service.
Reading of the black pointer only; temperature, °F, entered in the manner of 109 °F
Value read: 60 °F
